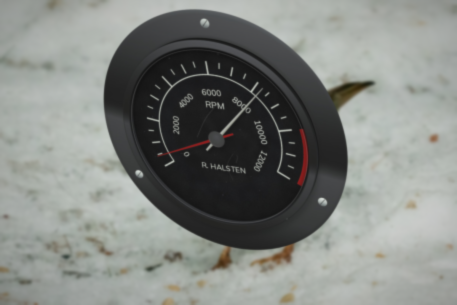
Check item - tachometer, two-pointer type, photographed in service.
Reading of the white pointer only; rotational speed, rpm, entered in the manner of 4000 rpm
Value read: 8250 rpm
